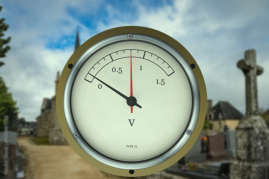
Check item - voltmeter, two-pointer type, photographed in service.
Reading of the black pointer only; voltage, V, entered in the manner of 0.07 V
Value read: 0.1 V
